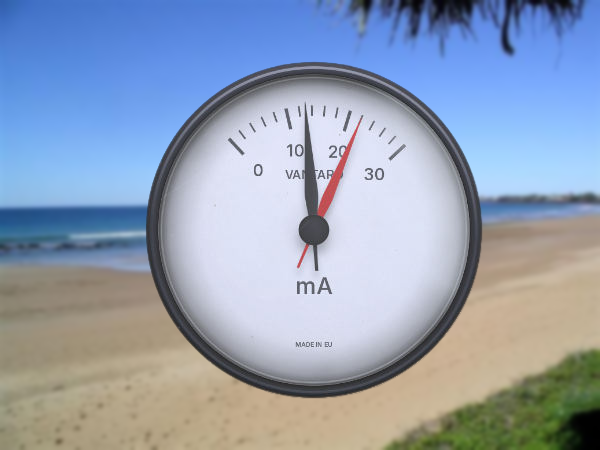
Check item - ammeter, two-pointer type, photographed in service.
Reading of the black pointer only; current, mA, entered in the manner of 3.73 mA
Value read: 13 mA
